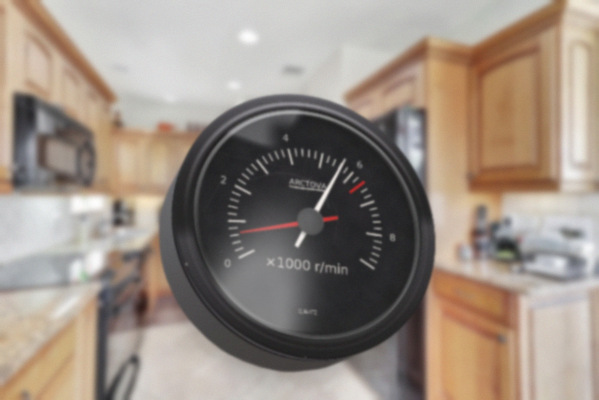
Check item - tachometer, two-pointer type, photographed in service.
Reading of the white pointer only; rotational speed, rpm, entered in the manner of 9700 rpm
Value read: 5600 rpm
